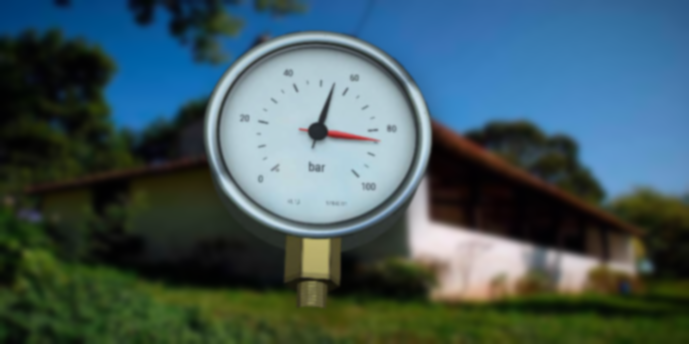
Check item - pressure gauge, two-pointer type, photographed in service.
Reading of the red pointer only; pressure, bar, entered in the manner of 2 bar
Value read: 85 bar
